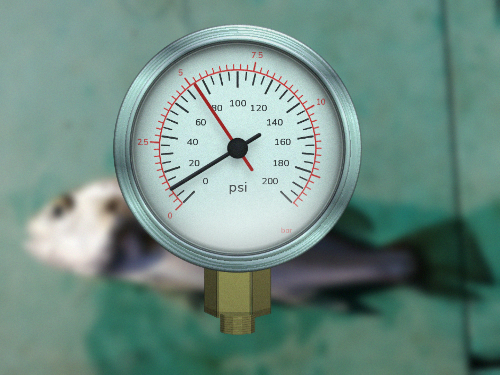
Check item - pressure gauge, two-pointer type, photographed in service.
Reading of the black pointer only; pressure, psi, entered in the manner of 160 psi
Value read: 10 psi
